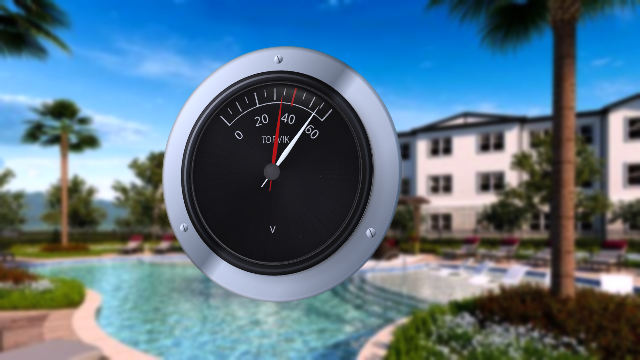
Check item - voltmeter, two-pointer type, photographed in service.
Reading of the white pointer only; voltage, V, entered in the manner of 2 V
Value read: 55 V
